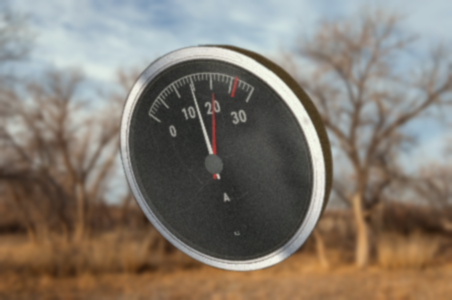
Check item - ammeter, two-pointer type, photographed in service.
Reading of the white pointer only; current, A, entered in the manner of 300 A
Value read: 15 A
